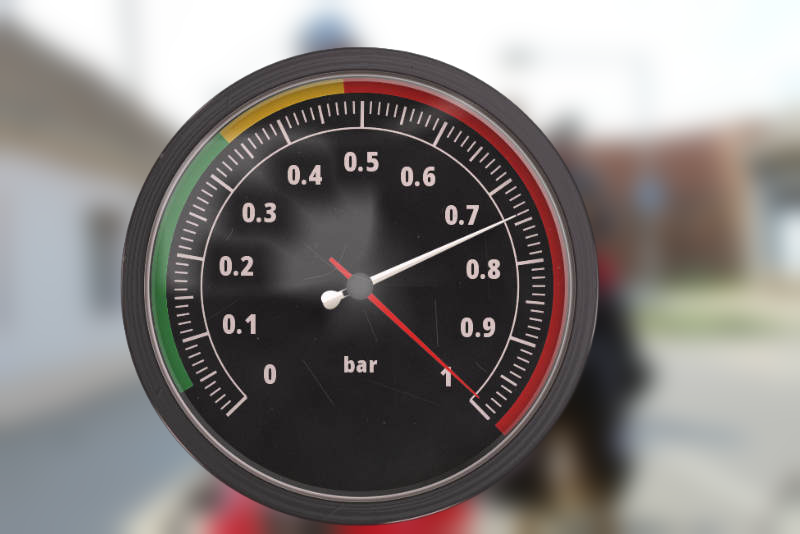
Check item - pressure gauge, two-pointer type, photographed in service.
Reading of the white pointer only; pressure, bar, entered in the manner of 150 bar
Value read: 0.74 bar
